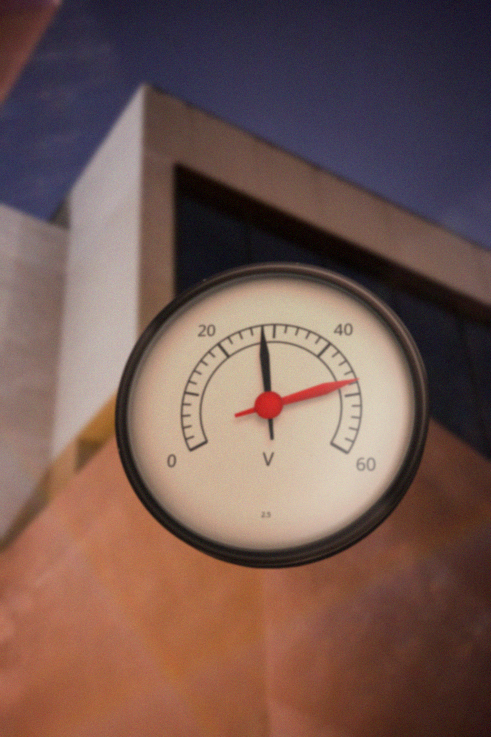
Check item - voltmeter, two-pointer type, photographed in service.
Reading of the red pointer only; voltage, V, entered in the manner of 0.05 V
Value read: 48 V
